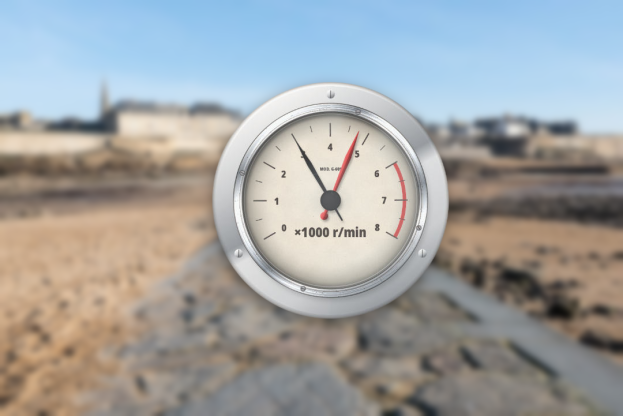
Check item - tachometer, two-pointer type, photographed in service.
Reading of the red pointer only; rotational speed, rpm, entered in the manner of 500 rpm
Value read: 4750 rpm
